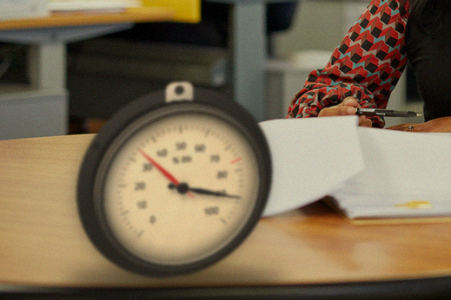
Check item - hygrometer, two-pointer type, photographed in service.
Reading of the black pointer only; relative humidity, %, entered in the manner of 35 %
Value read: 90 %
